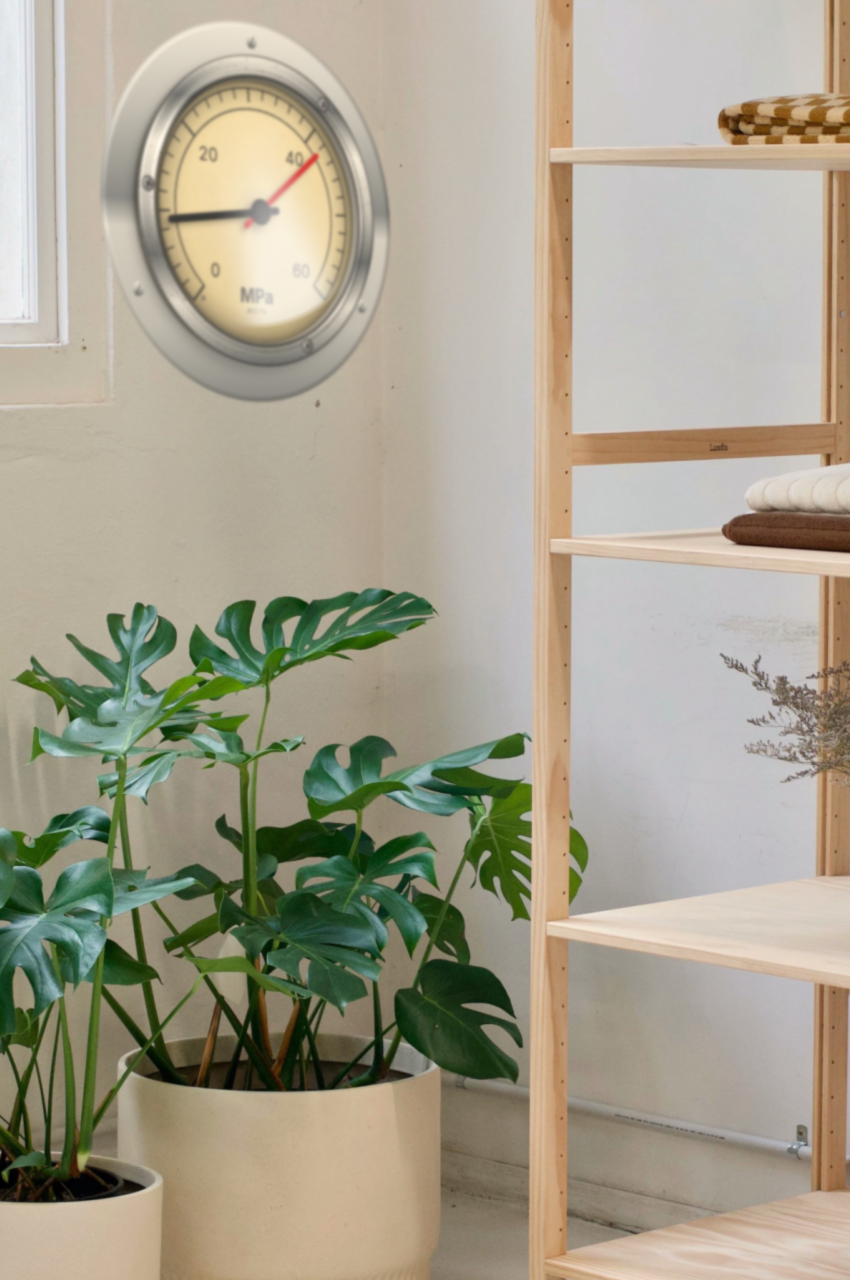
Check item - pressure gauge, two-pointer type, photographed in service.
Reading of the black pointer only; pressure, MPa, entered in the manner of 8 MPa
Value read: 9 MPa
